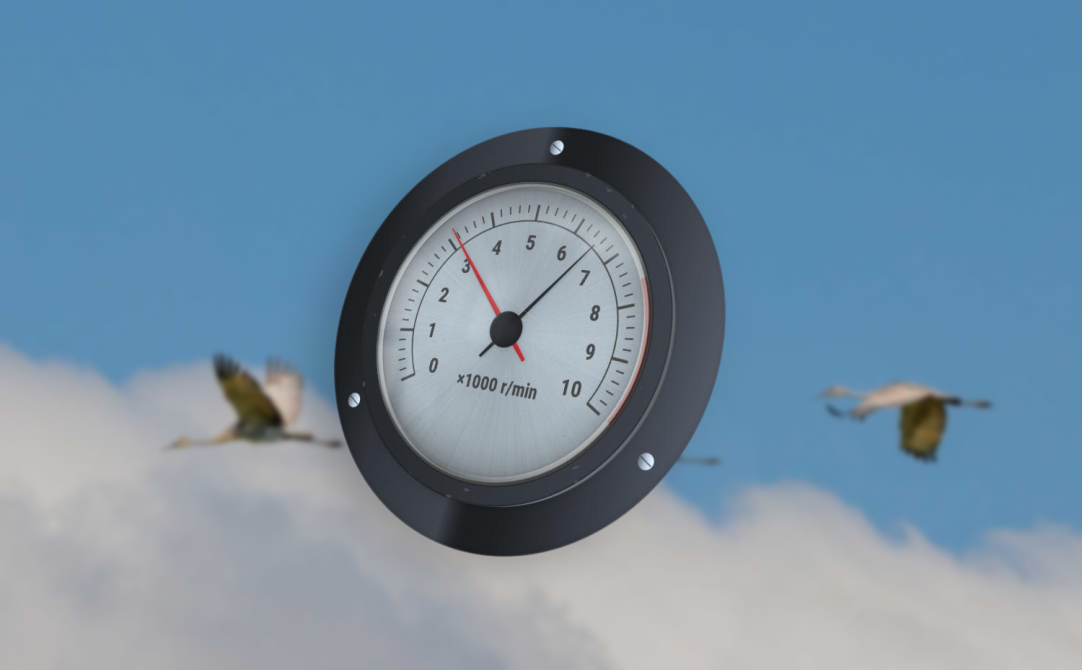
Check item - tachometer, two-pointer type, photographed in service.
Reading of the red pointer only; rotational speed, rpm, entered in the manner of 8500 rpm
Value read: 3200 rpm
